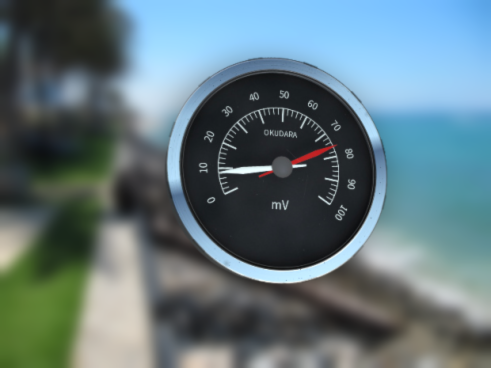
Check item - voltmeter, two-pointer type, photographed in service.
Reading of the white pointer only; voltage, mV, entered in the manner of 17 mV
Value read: 8 mV
